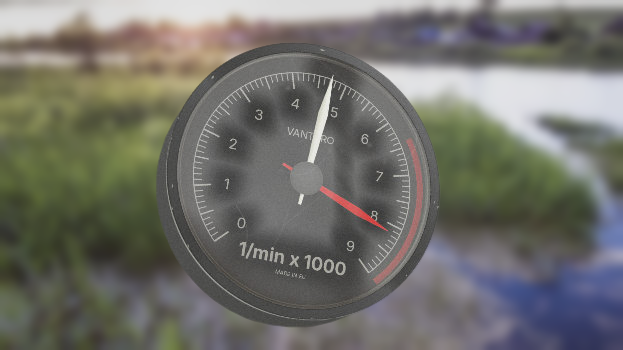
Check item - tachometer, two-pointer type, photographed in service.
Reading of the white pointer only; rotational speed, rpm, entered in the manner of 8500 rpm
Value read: 4700 rpm
